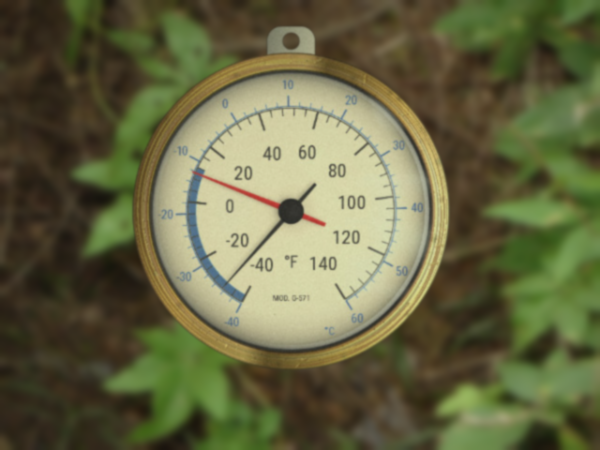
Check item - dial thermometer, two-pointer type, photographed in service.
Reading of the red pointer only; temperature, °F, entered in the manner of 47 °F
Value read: 10 °F
